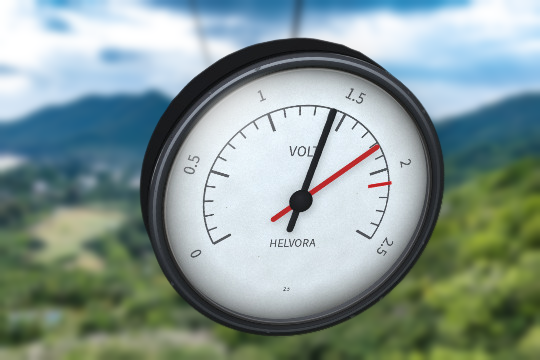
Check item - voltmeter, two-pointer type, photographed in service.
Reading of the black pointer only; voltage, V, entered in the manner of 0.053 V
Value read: 1.4 V
